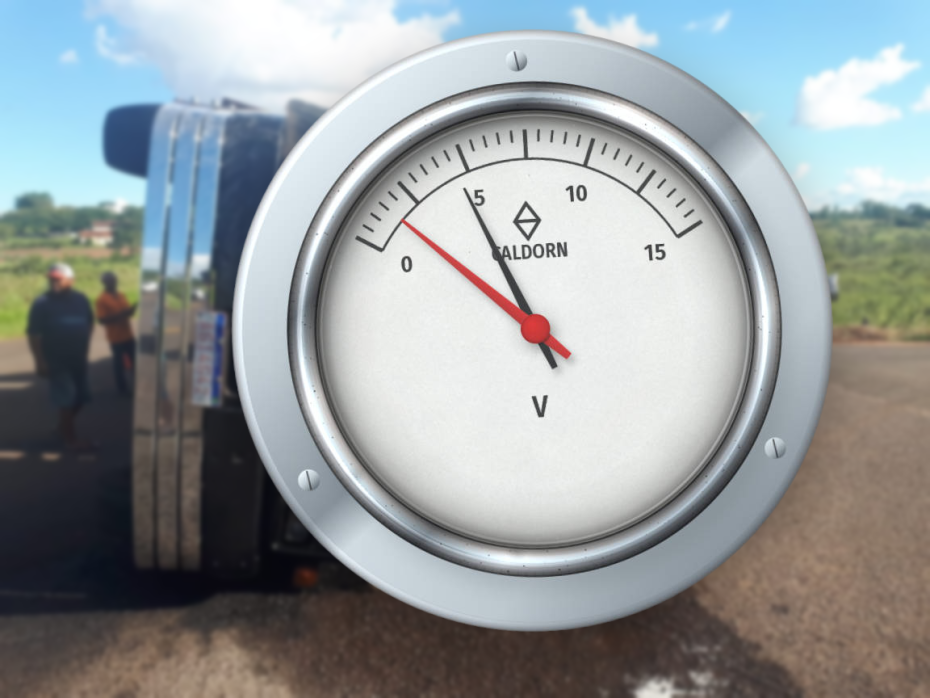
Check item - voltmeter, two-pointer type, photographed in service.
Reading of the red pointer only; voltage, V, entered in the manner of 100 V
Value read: 1.5 V
